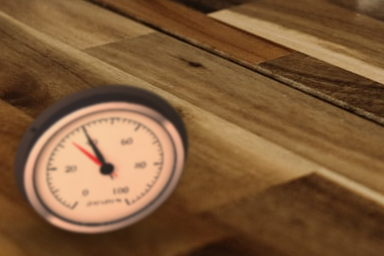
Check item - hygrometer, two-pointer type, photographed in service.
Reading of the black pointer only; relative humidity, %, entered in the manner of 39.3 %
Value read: 40 %
